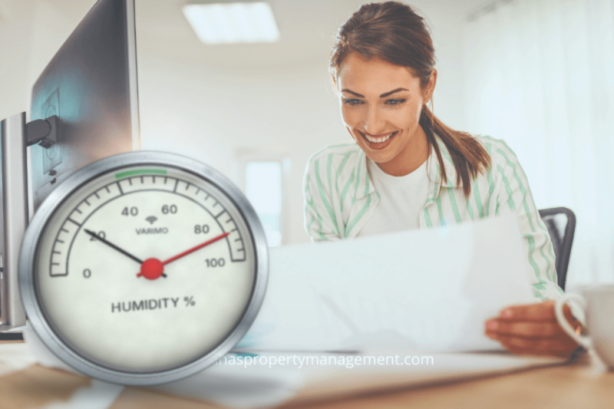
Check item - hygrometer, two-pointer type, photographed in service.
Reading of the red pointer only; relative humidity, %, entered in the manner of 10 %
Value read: 88 %
